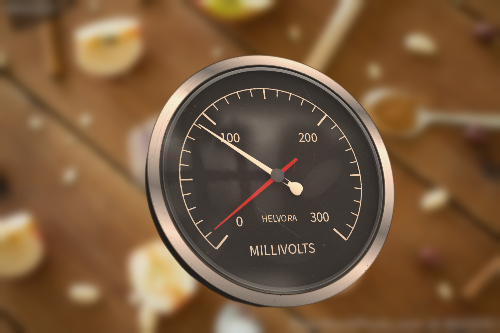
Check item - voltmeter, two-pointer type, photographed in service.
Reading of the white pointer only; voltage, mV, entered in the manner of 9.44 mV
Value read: 90 mV
